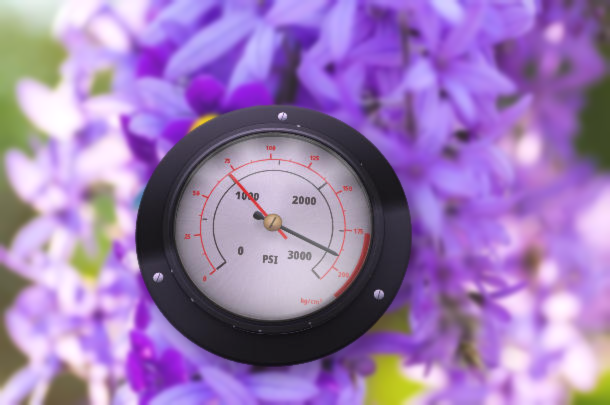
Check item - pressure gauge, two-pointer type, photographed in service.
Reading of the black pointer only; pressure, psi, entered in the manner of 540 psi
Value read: 2750 psi
